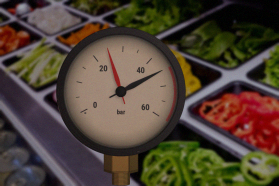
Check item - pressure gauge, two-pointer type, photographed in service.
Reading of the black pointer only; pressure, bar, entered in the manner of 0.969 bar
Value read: 45 bar
